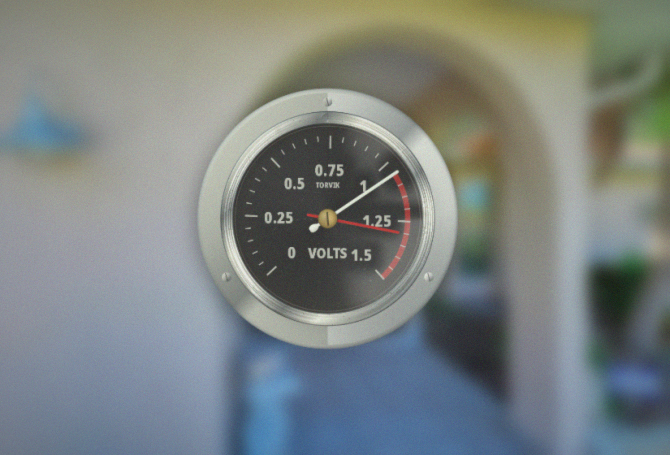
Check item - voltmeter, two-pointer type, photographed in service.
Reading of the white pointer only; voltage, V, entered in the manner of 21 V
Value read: 1.05 V
